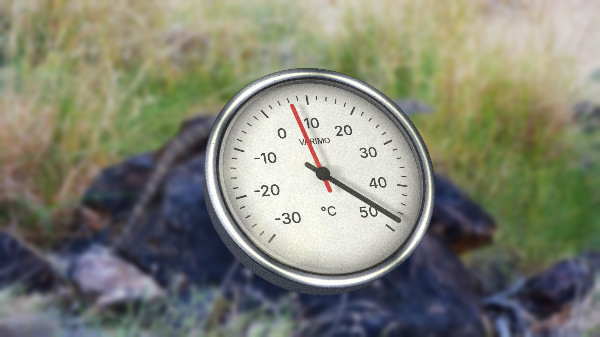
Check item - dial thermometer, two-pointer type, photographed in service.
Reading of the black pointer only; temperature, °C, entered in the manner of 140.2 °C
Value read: 48 °C
